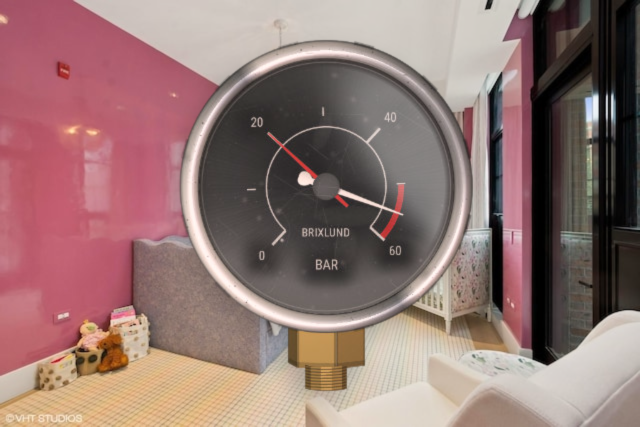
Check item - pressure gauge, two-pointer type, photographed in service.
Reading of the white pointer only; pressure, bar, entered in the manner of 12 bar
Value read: 55 bar
